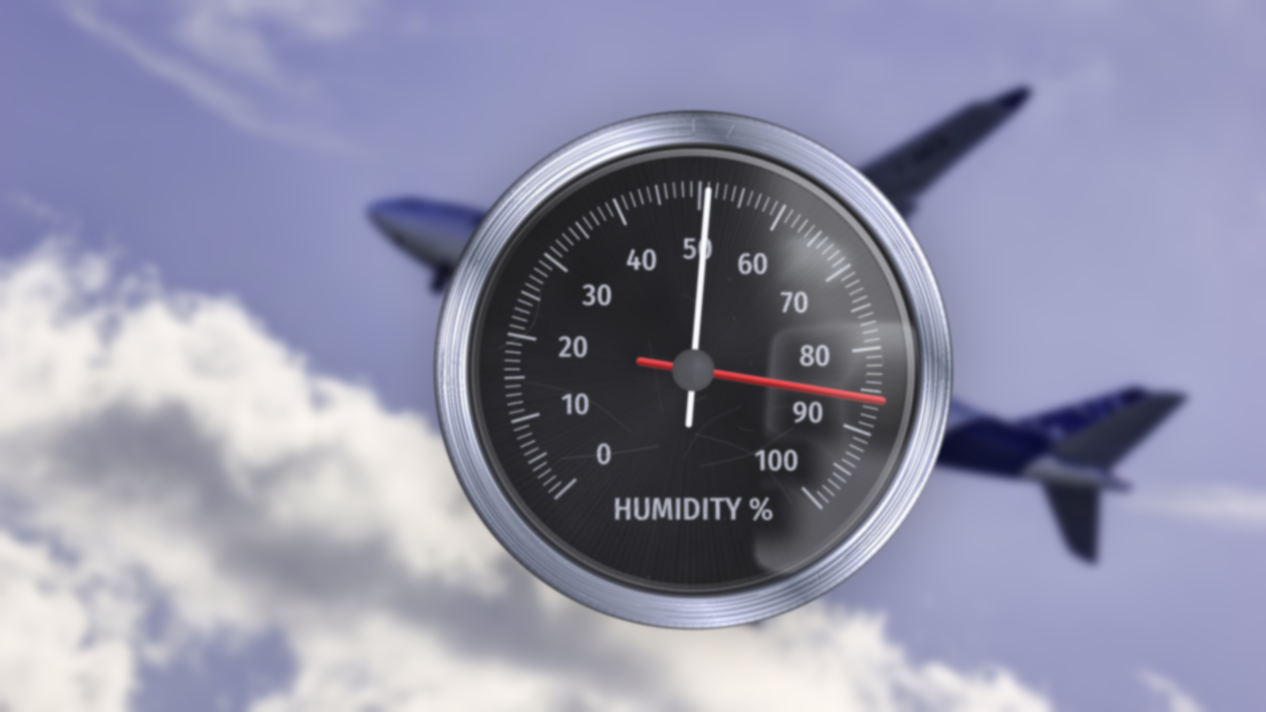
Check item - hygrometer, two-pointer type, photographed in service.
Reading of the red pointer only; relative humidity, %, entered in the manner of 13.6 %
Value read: 86 %
